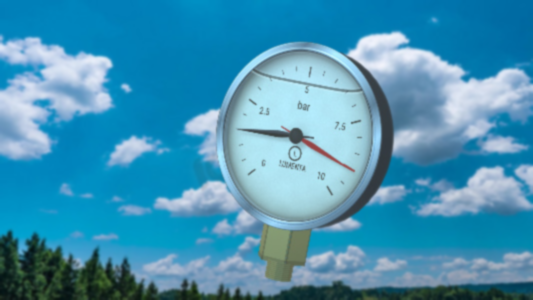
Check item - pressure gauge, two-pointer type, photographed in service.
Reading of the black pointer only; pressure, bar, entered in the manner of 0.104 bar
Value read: 1.5 bar
